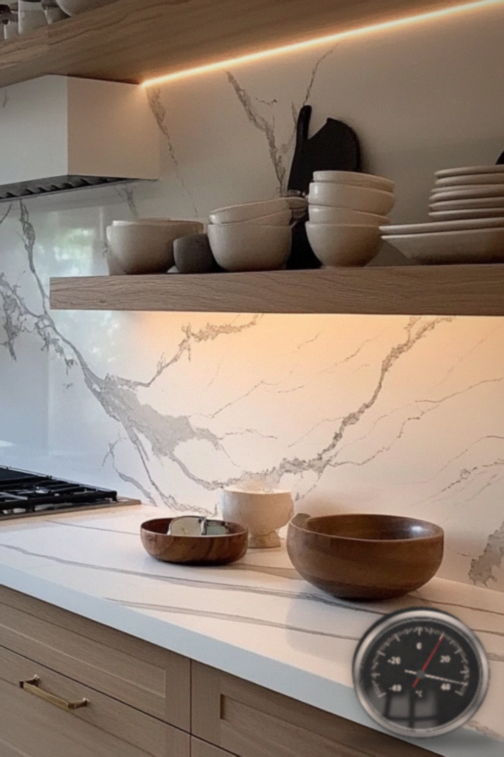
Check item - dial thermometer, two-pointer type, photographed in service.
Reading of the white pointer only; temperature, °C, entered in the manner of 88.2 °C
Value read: 35 °C
